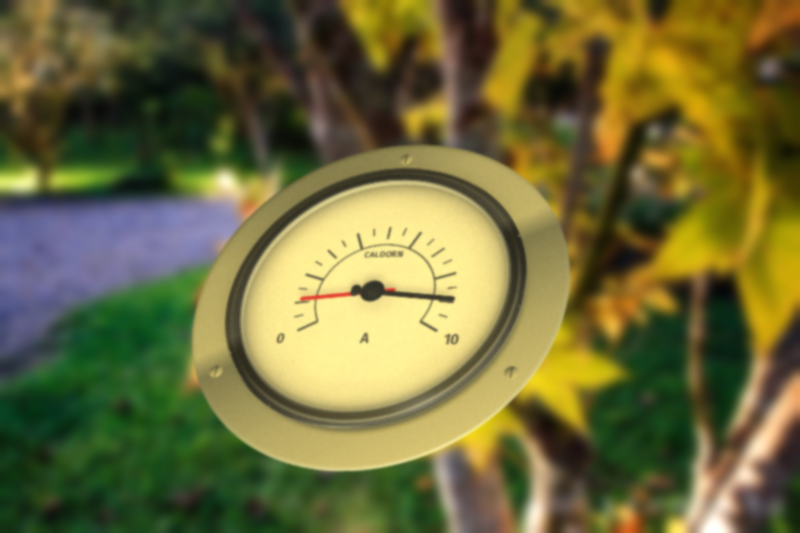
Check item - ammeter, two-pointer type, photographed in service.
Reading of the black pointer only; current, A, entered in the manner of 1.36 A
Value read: 9 A
